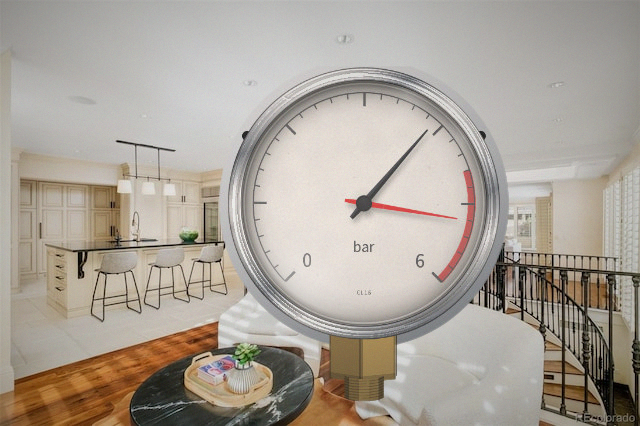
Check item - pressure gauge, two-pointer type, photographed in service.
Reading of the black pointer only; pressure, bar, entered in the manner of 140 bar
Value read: 3.9 bar
